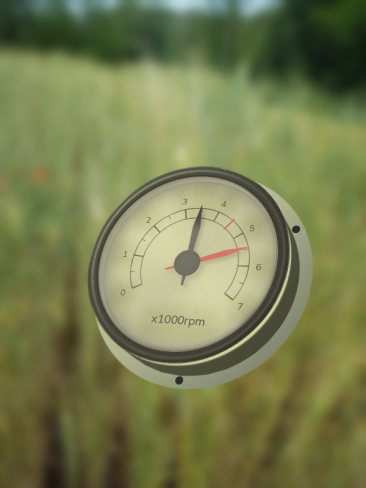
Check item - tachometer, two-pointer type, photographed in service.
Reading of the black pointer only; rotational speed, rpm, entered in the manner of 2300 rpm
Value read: 3500 rpm
